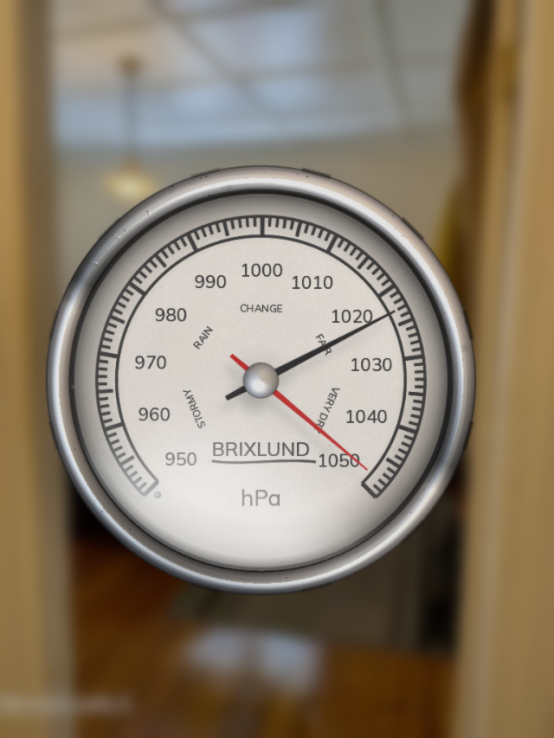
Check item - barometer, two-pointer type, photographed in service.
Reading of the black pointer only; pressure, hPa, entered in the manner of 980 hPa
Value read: 1023 hPa
